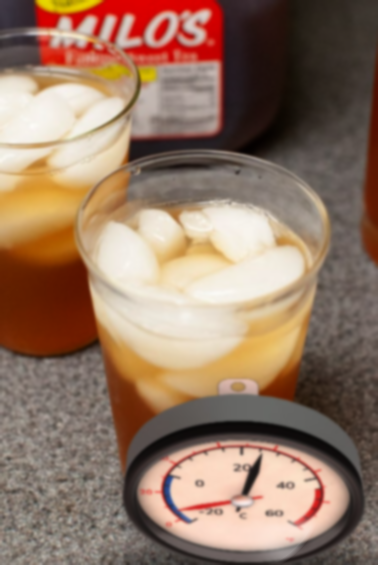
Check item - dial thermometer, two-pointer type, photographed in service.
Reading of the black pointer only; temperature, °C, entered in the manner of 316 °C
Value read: 24 °C
